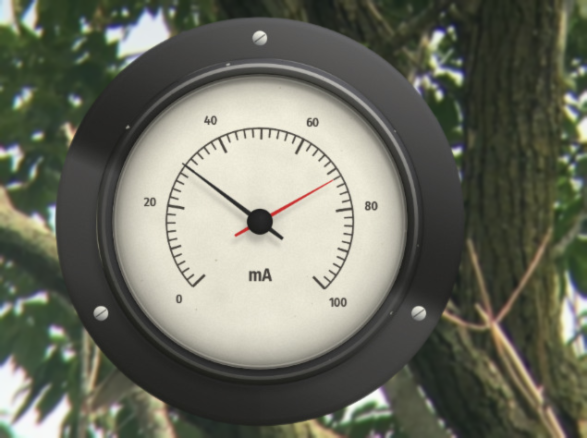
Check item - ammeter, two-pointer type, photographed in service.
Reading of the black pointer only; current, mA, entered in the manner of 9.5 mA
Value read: 30 mA
